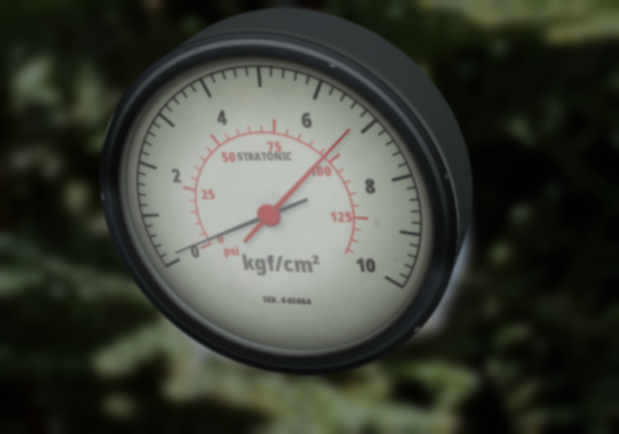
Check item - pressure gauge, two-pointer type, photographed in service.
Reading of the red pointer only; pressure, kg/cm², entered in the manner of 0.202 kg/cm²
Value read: 6.8 kg/cm²
